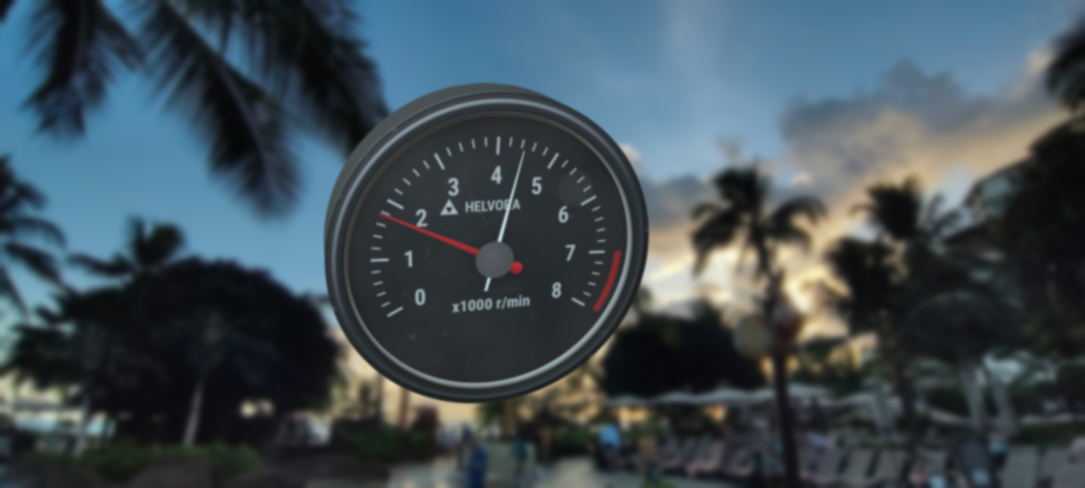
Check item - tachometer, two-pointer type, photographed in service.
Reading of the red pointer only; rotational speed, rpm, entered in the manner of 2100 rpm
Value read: 1800 rpm
